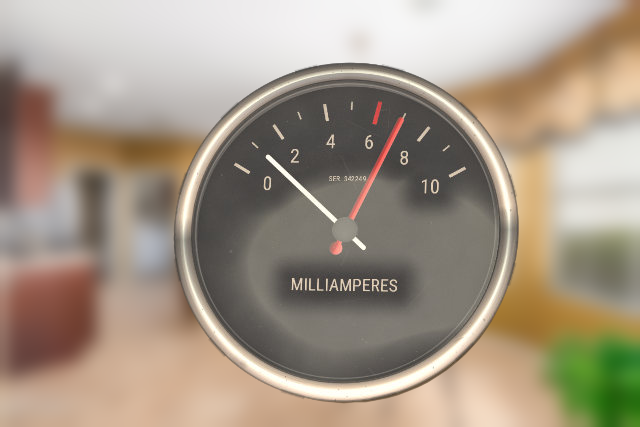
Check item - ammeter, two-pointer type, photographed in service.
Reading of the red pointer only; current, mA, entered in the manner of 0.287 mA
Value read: 7 mA
